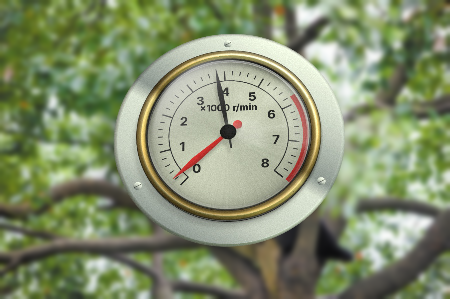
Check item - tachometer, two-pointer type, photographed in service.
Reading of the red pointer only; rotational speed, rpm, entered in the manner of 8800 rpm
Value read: 200 rpm
